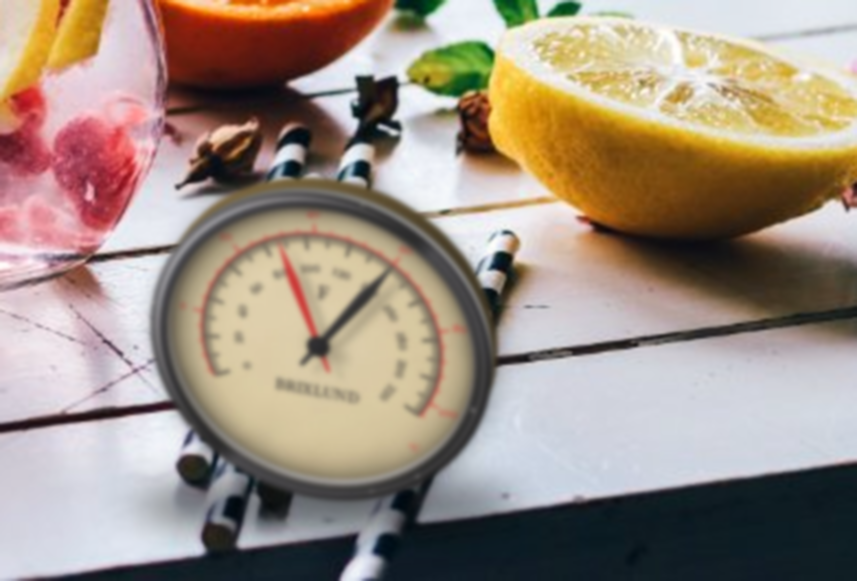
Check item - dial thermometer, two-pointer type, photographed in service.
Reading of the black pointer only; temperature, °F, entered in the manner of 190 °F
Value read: 140 °F
